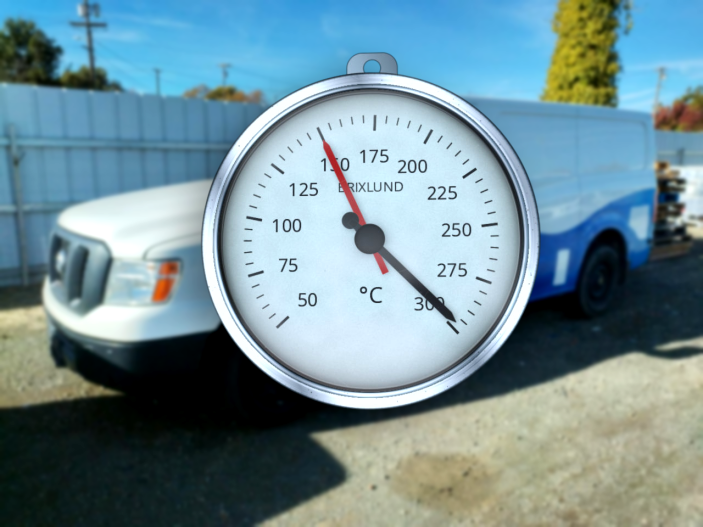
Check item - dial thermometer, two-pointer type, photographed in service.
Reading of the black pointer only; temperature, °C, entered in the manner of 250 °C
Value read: 297.5 °C
